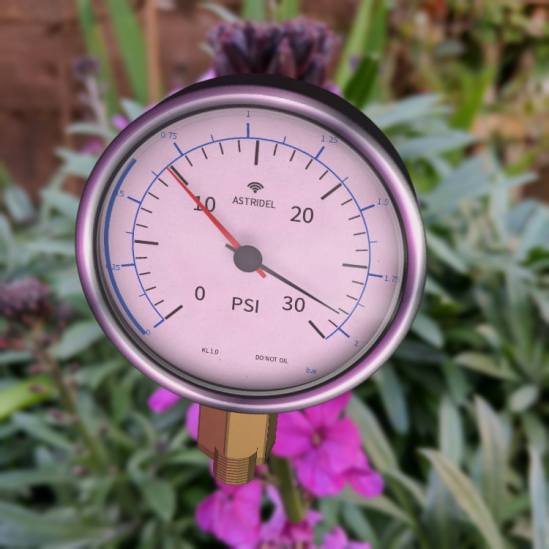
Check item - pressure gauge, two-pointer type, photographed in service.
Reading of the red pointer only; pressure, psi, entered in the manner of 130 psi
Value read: 10 psi
